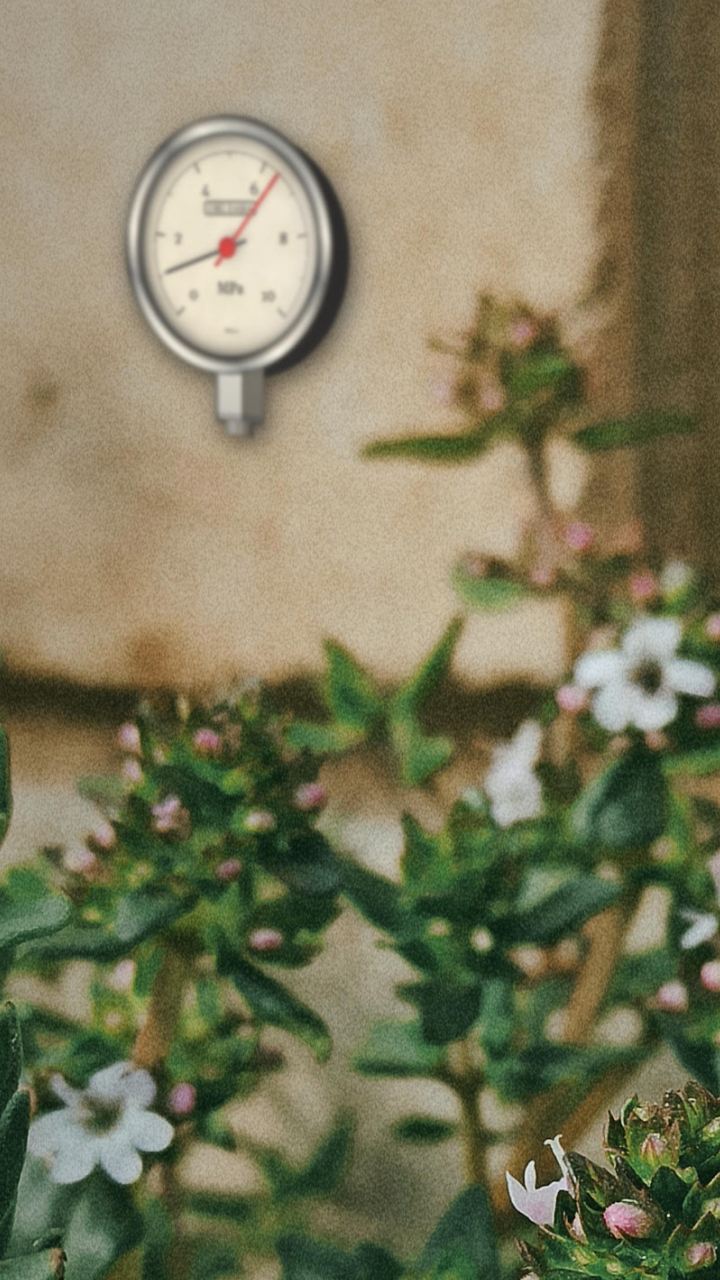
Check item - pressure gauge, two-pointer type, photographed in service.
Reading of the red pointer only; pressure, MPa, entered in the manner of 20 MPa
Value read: 6.5 MPa
